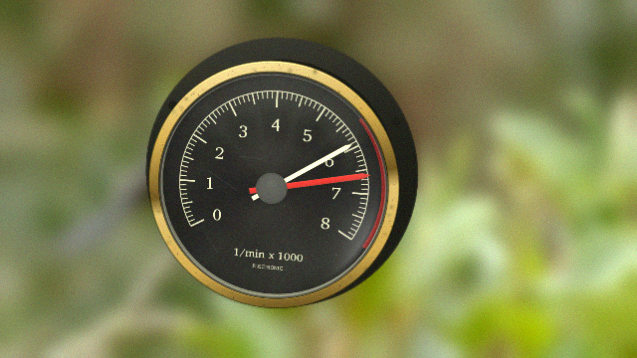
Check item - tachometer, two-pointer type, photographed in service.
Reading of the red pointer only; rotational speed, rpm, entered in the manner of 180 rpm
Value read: 6600 rpm
